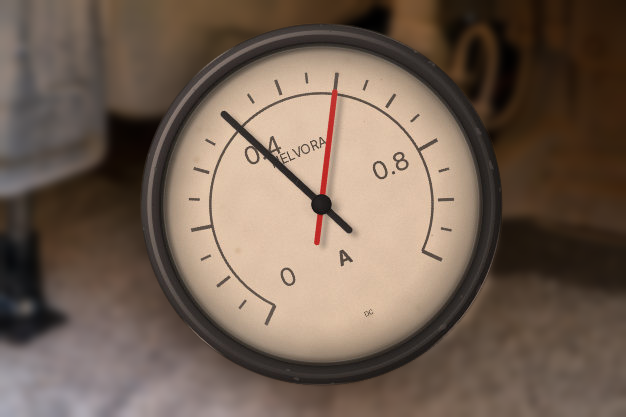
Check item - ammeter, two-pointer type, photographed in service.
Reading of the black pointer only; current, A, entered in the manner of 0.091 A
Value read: 0.4 A
